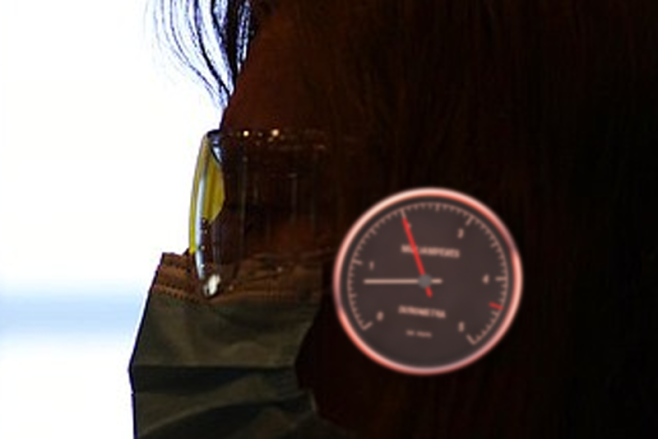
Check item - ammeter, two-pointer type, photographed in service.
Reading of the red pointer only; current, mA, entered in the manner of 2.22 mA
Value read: 2 mA
